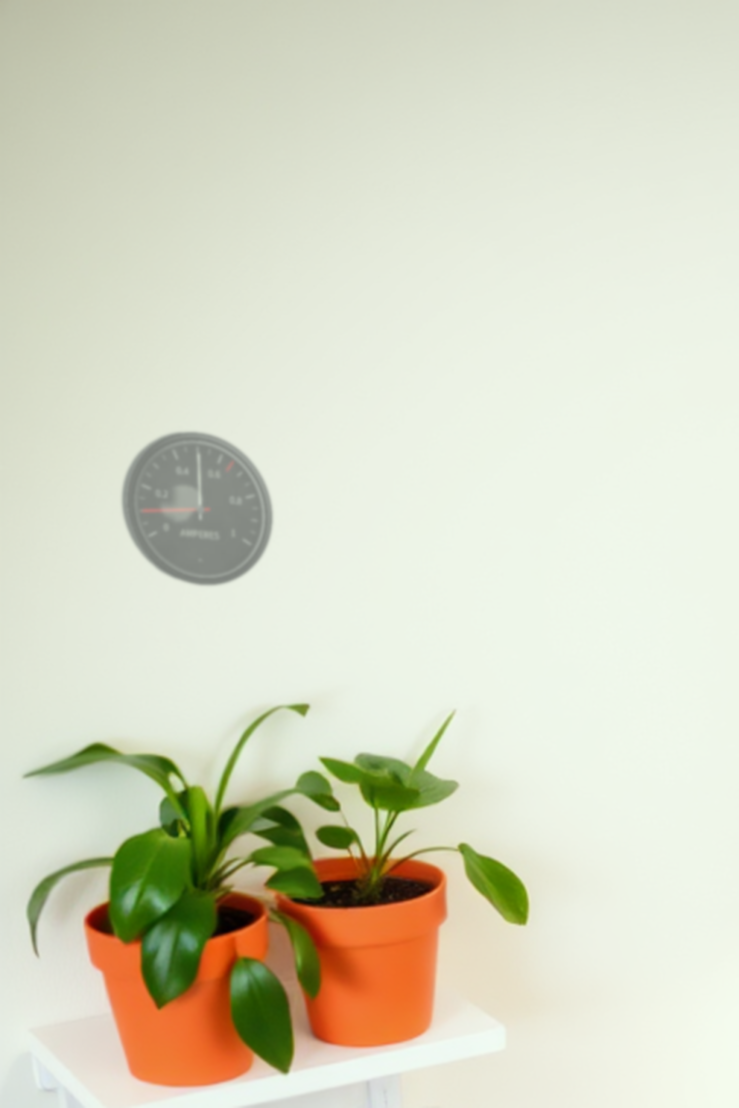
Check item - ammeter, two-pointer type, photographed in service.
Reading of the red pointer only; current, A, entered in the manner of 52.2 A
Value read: 0.1 A
